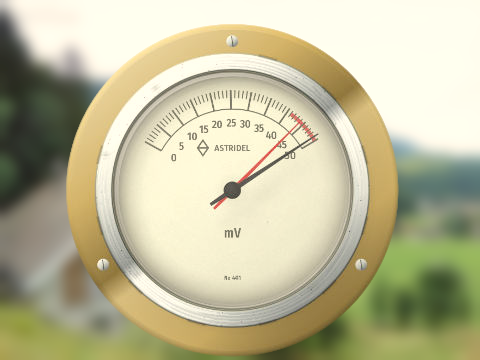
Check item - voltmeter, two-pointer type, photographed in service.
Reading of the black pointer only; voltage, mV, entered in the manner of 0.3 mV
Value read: 49 mV
